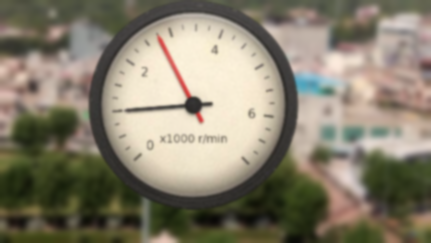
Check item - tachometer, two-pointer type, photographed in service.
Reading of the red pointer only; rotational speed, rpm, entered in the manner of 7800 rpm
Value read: 2750 rpm
